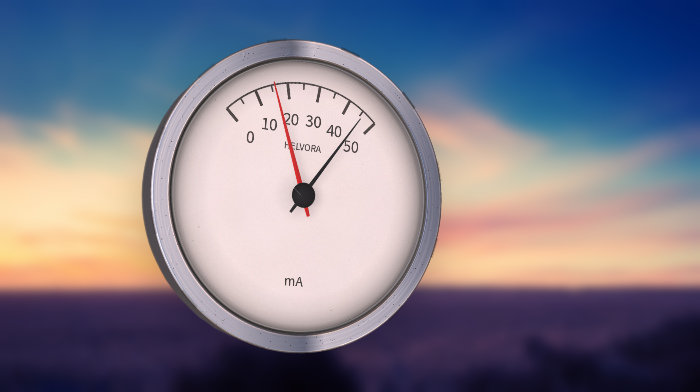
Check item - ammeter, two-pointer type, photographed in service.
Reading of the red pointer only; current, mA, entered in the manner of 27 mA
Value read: 15 mA
